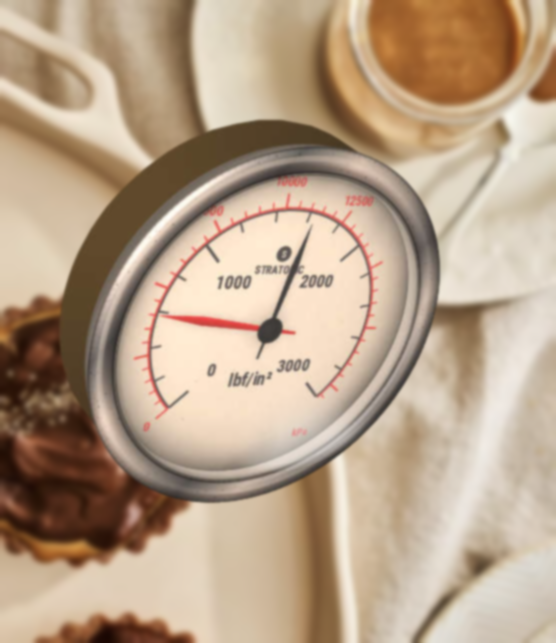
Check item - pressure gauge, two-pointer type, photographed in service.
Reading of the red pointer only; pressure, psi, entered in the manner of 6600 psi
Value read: 600 psi
